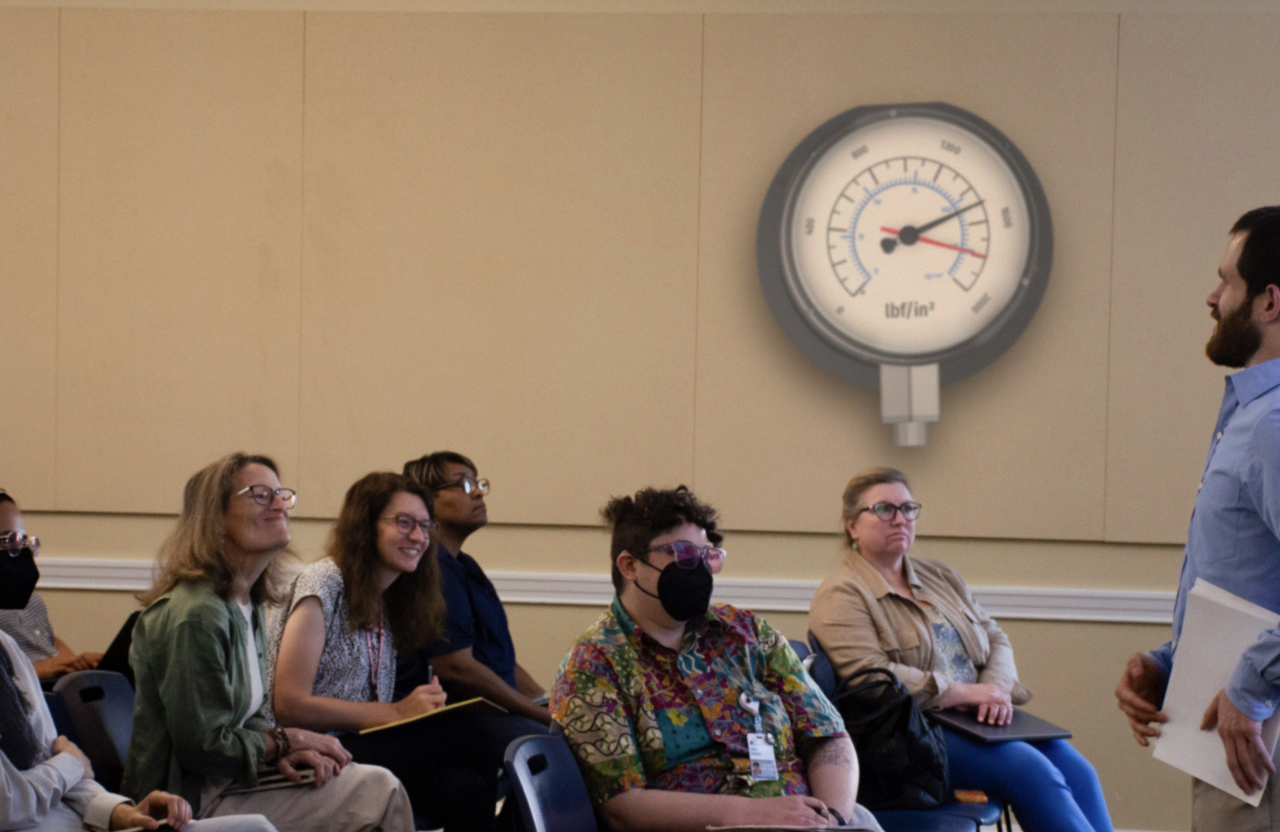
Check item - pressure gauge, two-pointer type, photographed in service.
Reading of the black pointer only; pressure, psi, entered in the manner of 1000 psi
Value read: 1500 psi
